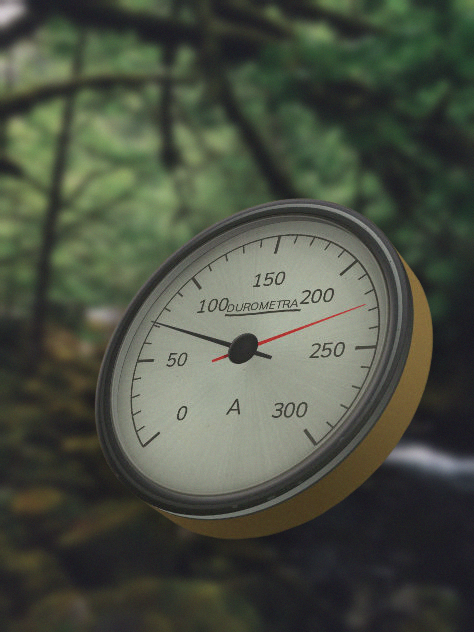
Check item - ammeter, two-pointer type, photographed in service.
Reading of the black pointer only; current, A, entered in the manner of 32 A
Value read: 70 A
